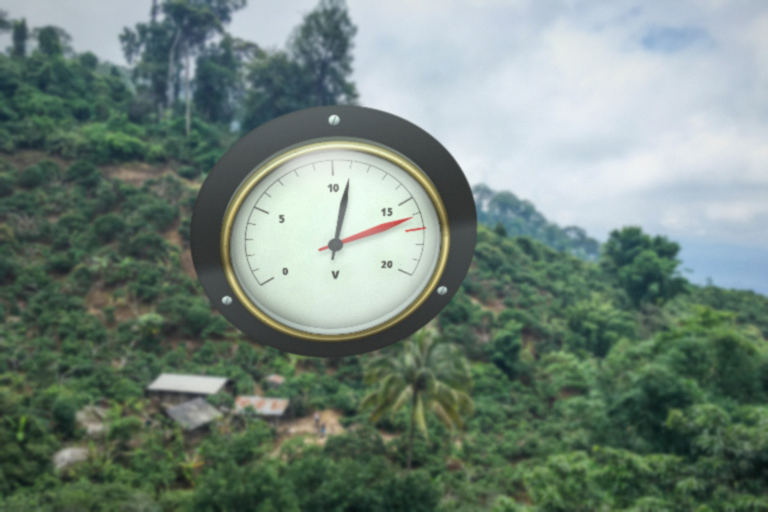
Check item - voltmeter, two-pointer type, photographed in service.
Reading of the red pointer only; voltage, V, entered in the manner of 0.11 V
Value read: 16 V
